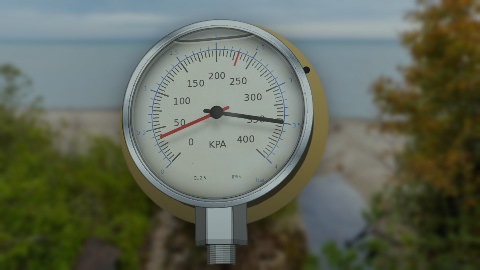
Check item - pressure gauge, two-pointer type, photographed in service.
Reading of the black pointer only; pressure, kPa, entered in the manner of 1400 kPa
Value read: 350 kPa
